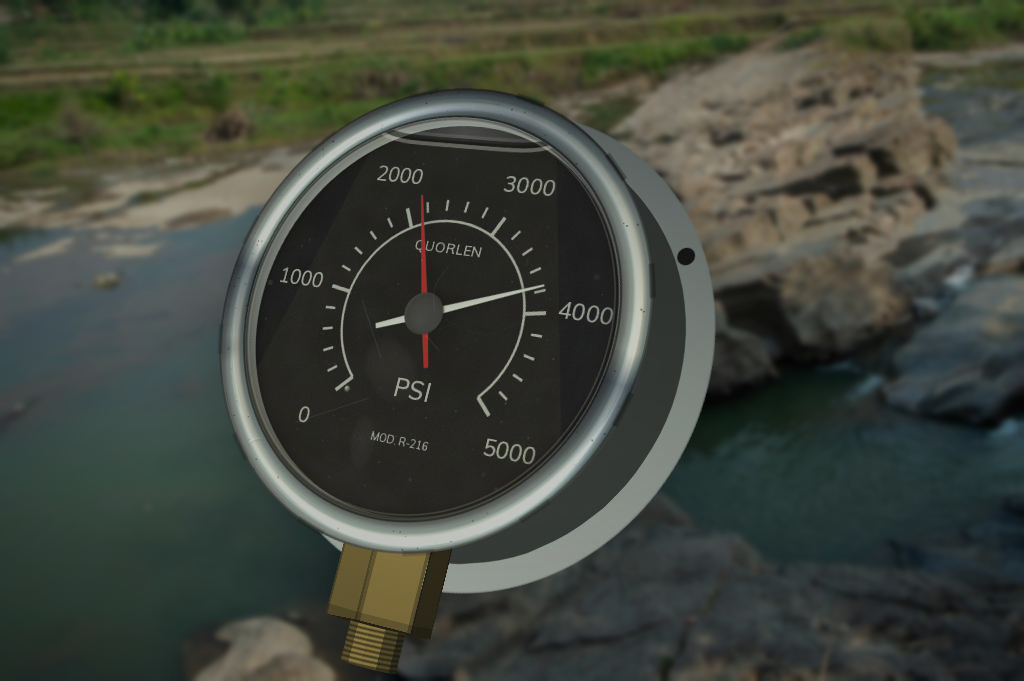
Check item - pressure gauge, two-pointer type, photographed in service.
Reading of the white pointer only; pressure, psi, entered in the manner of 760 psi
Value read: 3800 psi
